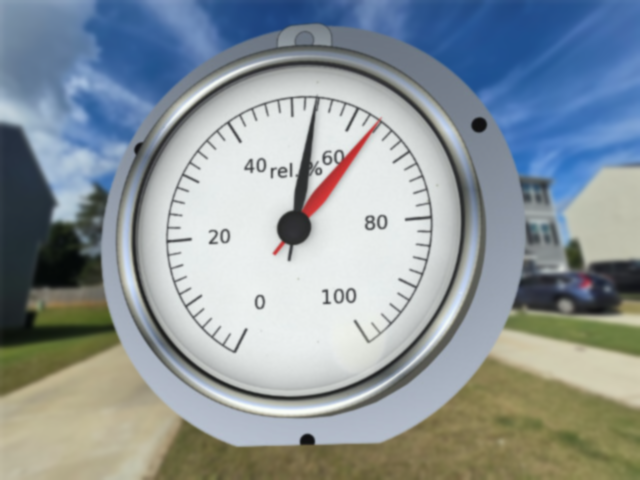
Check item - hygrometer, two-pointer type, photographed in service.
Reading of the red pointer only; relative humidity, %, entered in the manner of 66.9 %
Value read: 64 %
